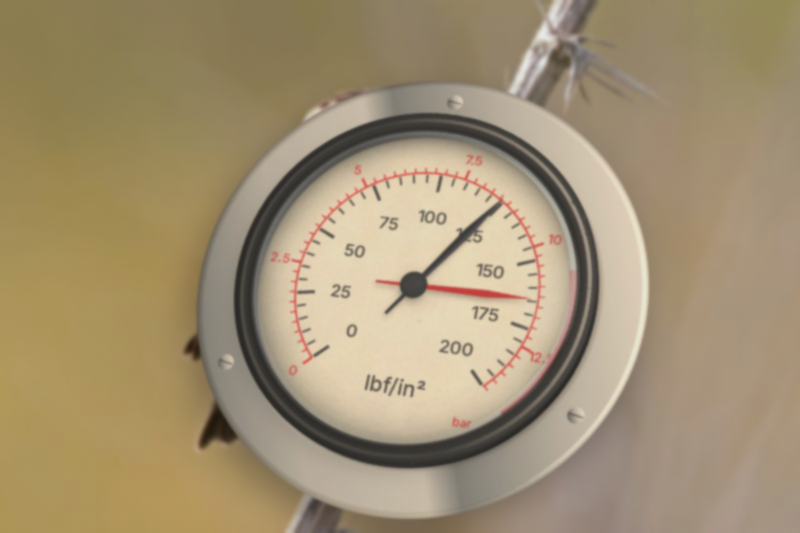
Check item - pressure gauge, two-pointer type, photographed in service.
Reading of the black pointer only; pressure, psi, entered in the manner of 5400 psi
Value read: 125 psi
